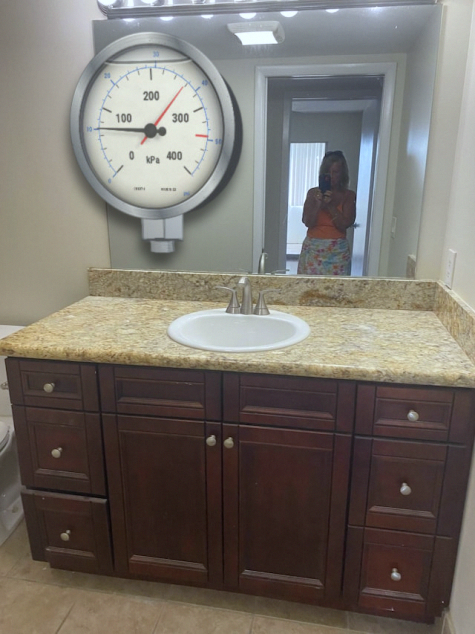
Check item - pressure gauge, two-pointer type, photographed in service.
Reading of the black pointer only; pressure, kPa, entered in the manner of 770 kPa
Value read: 70 kPa
